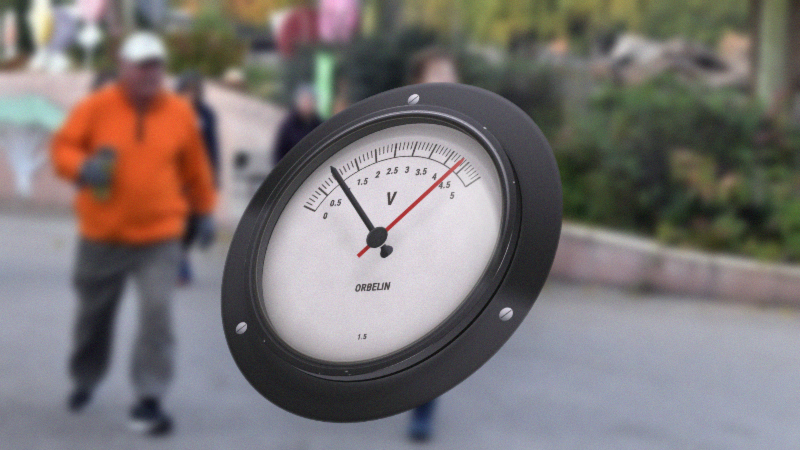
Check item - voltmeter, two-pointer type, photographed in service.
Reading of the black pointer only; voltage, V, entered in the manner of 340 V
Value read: 1 V
